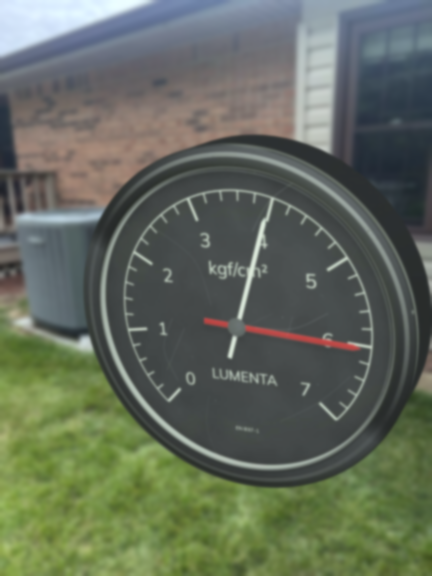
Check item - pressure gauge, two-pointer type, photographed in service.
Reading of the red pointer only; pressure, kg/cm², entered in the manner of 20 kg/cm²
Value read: 6 kg/cm²
